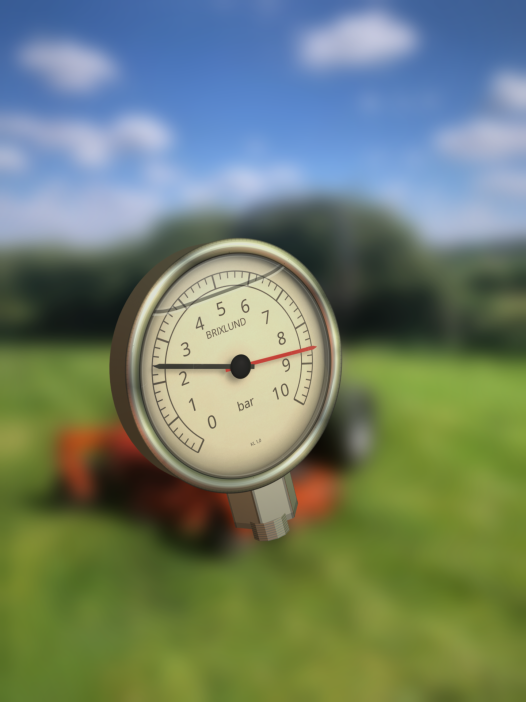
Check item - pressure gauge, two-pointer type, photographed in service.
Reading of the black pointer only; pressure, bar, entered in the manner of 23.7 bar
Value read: 2.4 bar
